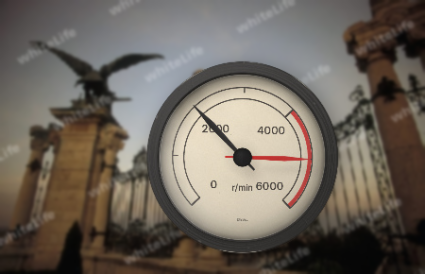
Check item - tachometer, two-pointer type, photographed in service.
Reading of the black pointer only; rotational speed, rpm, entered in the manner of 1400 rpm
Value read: 2000 rpm
